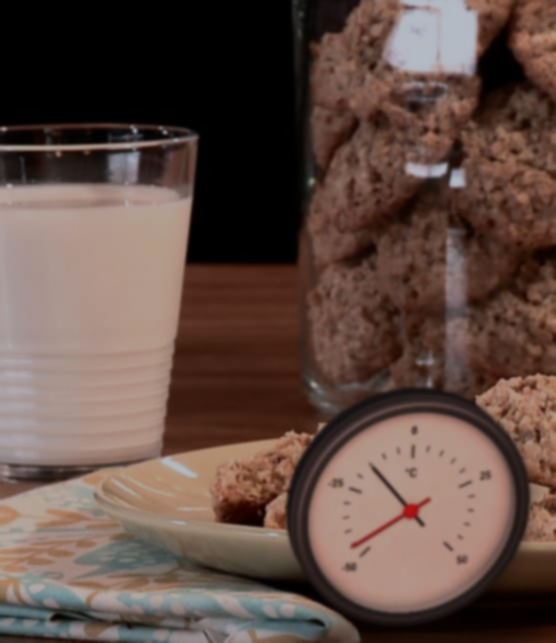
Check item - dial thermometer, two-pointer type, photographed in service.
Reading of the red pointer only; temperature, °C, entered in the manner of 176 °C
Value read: -45 °C
